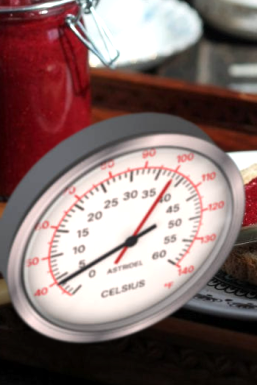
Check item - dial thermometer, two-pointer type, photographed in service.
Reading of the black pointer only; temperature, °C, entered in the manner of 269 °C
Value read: 5 °C
